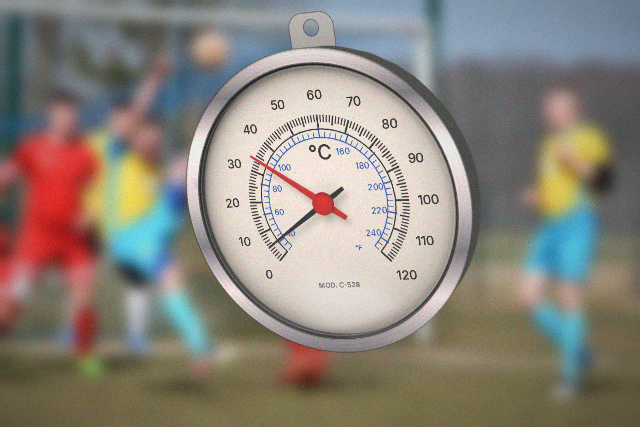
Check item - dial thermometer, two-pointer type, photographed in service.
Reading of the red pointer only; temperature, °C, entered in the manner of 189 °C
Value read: 35 °C
